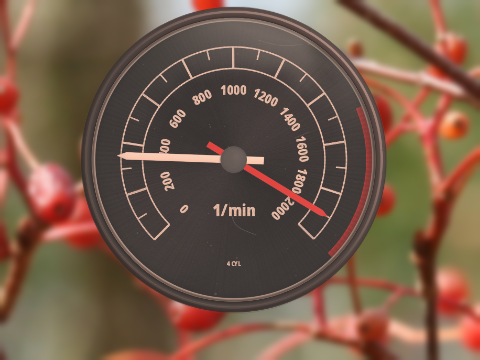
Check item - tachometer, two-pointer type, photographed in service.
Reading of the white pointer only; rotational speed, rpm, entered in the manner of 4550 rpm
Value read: 350 rpm
